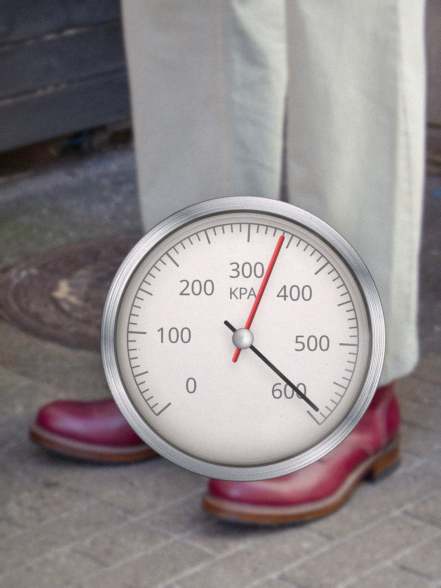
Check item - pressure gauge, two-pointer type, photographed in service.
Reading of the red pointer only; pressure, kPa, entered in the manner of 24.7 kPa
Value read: 340 kPa
